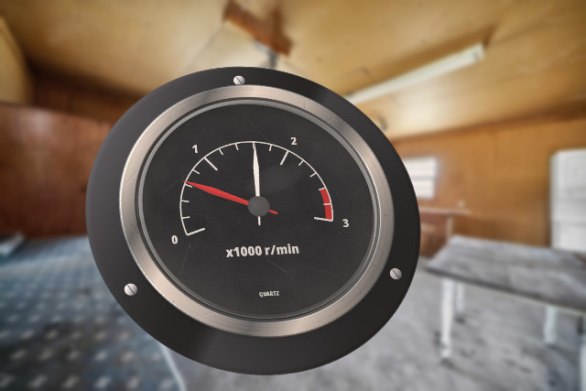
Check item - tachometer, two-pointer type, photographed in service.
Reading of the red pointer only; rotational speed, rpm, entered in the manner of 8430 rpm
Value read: 600 rpm
